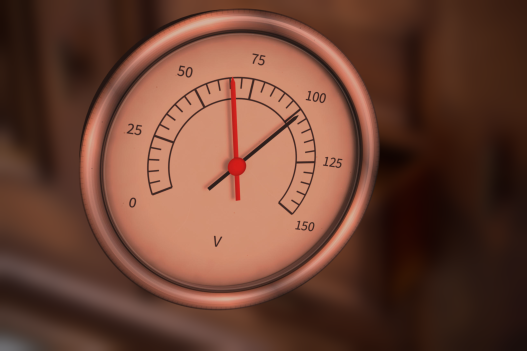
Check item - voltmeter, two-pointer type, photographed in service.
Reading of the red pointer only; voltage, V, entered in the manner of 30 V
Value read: 65 V
